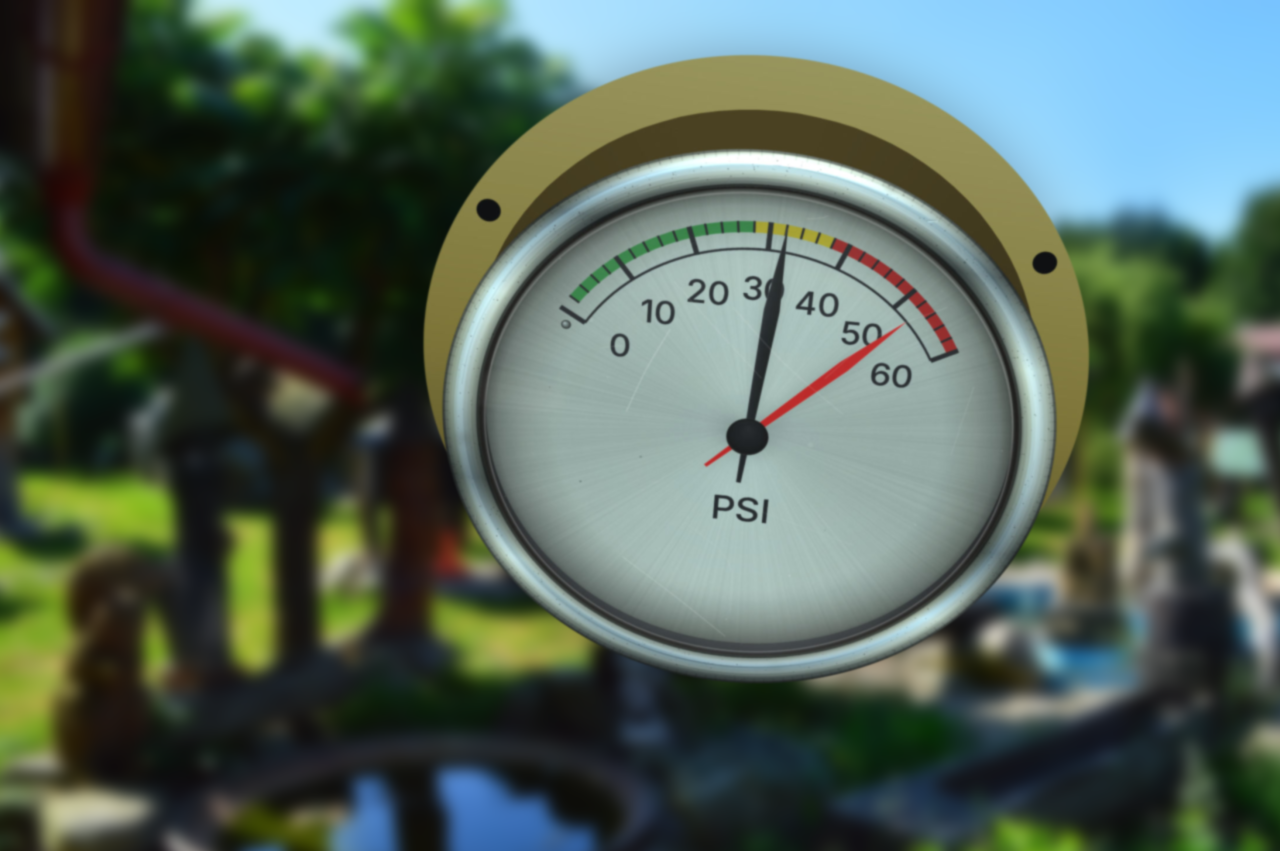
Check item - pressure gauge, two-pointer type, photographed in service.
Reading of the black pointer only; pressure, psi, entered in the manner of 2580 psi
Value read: 32 psi
